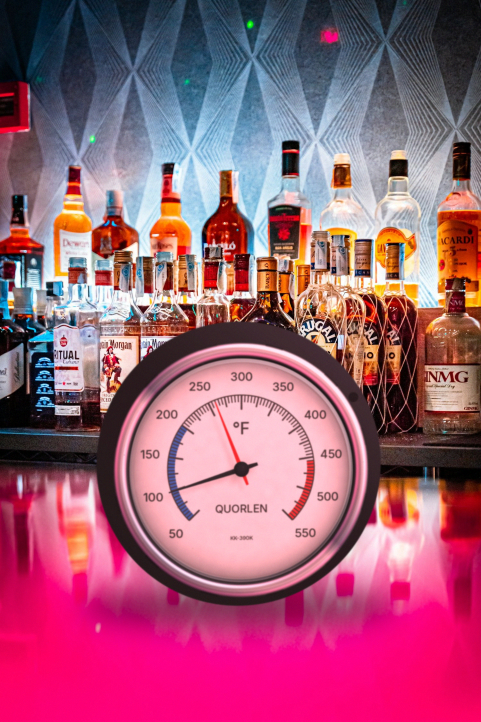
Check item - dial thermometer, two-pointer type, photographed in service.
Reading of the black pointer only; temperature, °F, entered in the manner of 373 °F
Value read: 100 °F
